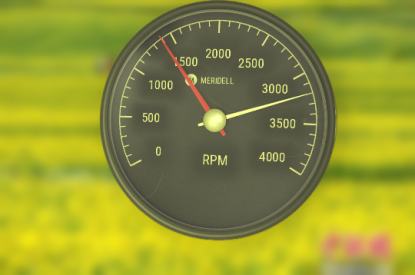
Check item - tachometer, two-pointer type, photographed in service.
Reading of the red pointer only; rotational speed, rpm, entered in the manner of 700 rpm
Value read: 1400 rpm
